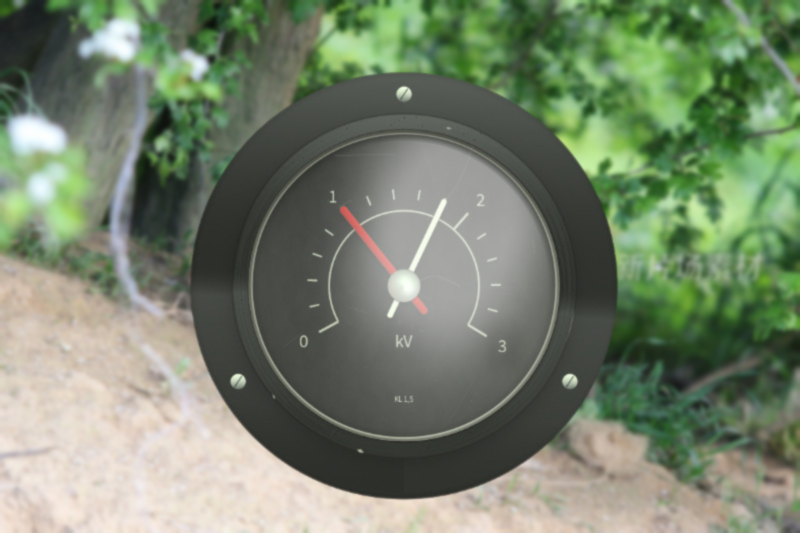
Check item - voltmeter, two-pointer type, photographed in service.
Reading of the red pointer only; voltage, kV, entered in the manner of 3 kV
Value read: 1 kV
